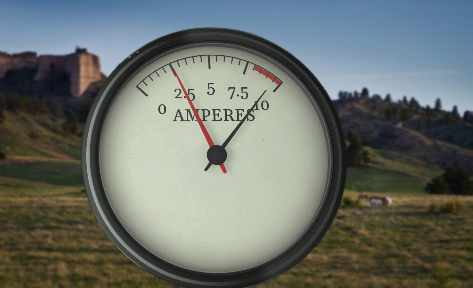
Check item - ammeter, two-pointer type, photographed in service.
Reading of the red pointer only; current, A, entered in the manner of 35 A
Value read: 2.5 A
